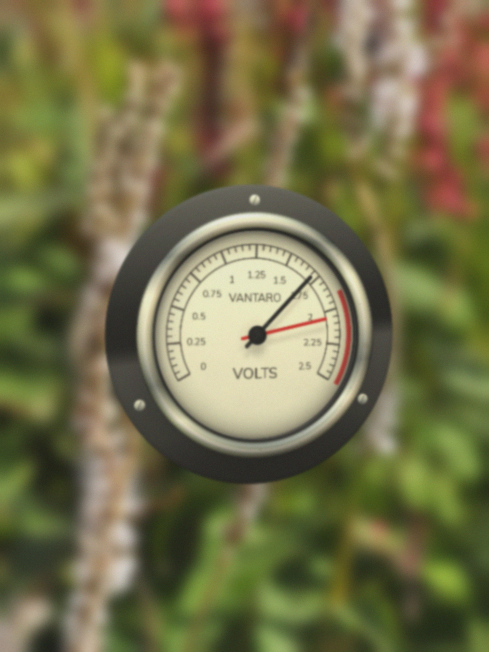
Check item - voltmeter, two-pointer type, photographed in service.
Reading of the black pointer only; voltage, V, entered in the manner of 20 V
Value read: 1.7 V
